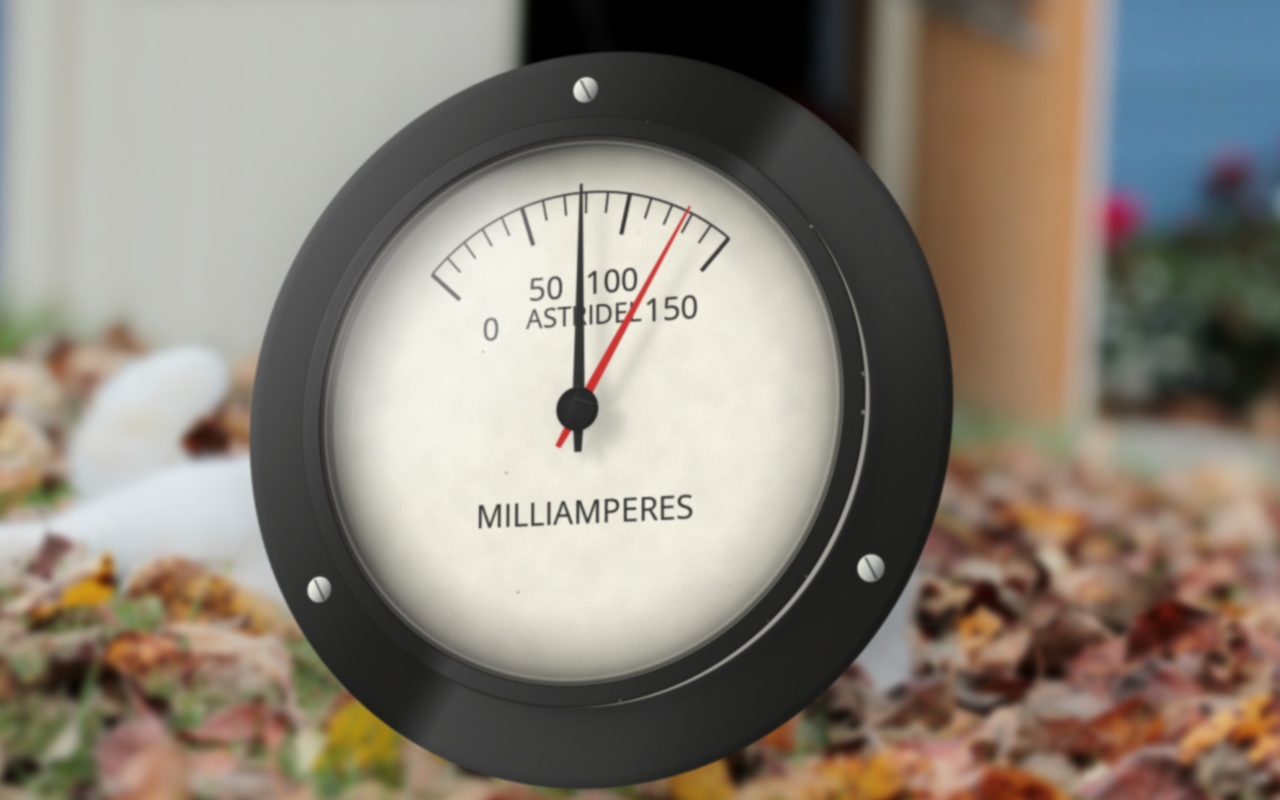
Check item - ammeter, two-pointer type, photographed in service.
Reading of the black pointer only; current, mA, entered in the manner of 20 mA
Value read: 80 mA
